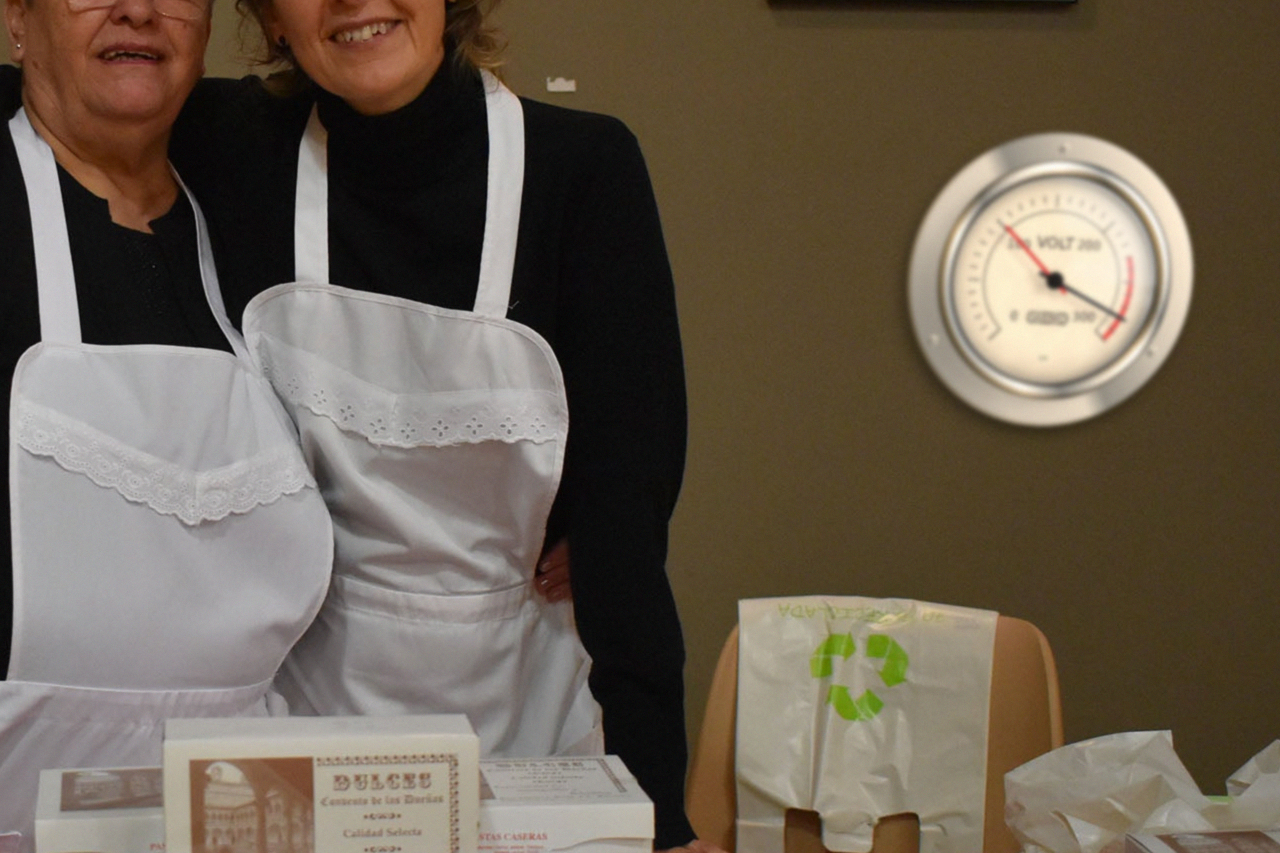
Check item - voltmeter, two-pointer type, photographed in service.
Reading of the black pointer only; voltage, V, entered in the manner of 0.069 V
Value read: 280 V
